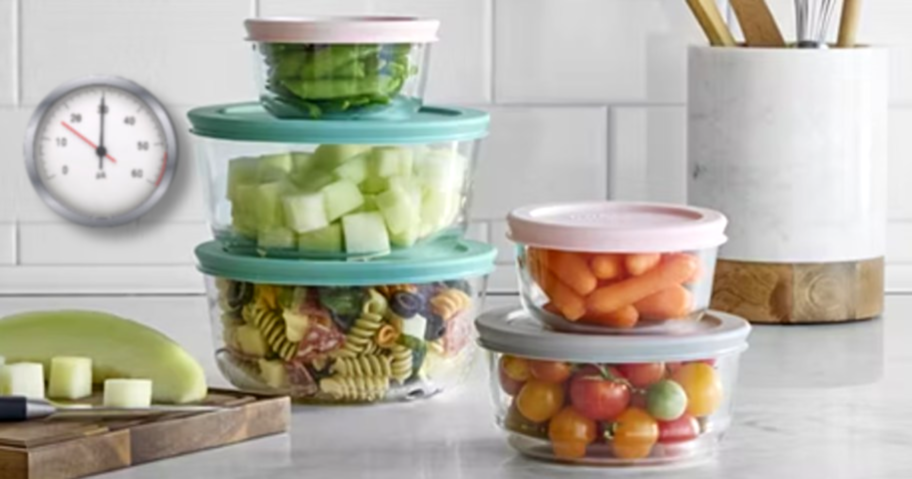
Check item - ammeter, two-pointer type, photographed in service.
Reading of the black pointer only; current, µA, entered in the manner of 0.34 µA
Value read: 30 µA
